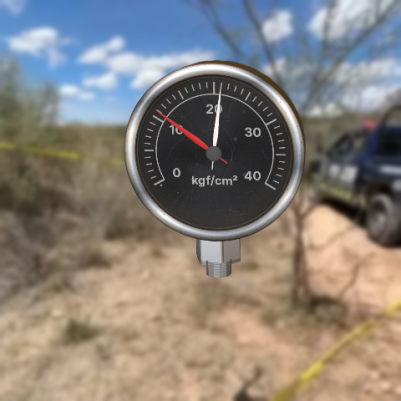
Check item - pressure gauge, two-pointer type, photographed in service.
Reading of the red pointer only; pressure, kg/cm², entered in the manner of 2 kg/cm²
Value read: 11 kg/cm²
